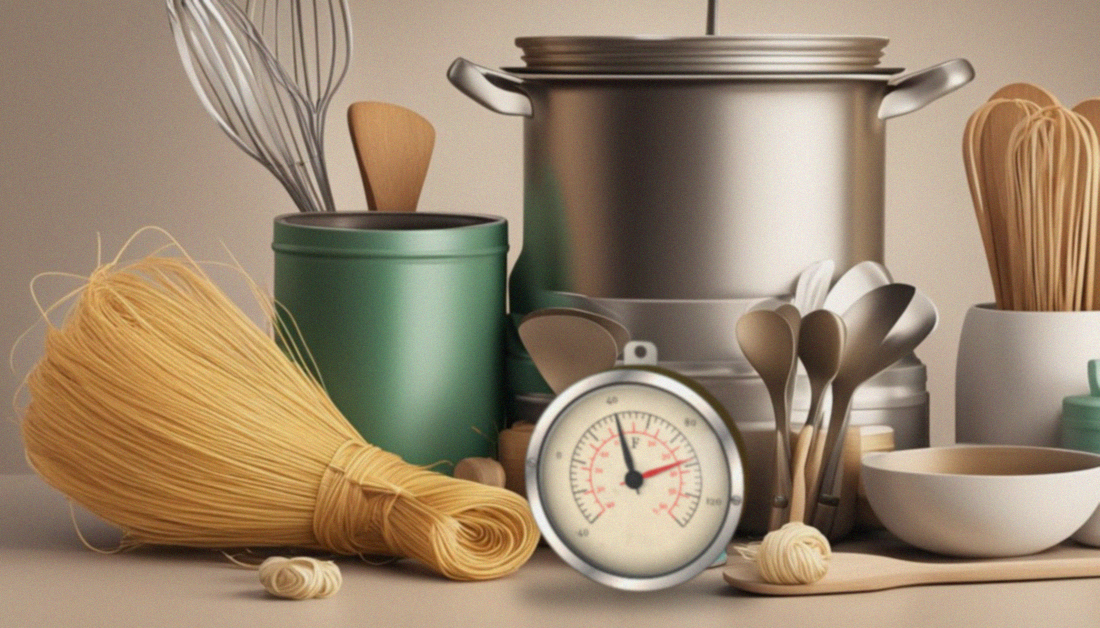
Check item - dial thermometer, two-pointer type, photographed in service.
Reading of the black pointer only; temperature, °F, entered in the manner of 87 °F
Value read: 40 °F
